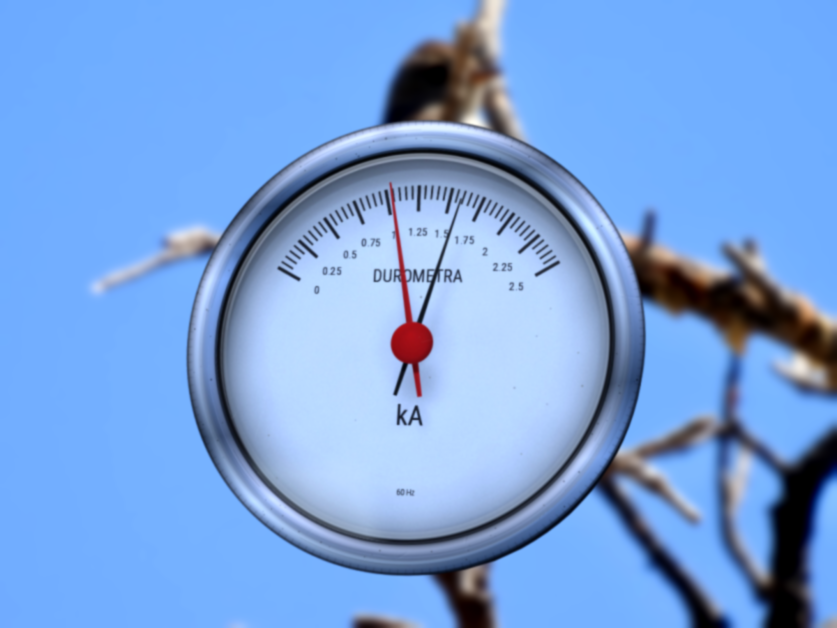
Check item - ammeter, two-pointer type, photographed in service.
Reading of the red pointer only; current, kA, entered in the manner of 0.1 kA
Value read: 1.05 kA
